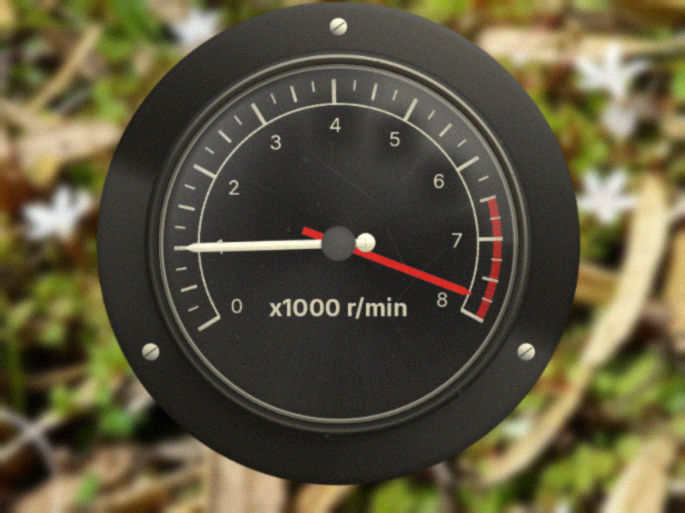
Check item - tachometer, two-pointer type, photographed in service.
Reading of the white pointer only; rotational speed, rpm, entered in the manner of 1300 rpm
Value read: 1000 rpm
